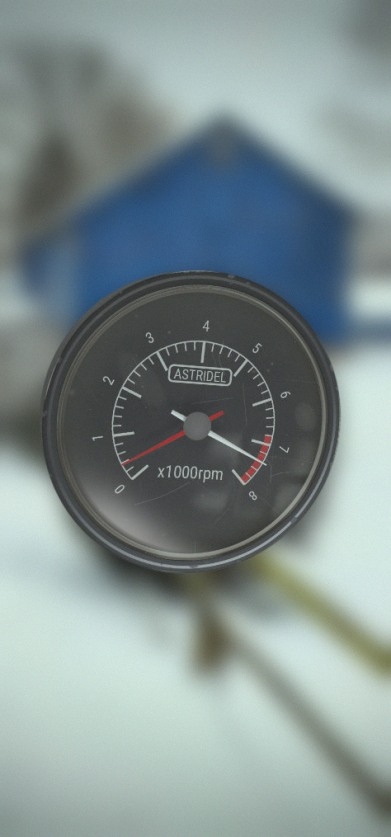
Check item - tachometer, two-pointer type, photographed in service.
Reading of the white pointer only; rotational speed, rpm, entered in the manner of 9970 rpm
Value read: 7400 rpm
